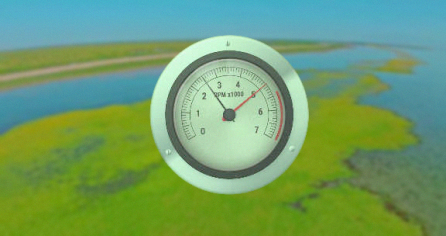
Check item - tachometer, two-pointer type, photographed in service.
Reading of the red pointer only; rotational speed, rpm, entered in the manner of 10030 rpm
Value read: 5000 rpm
